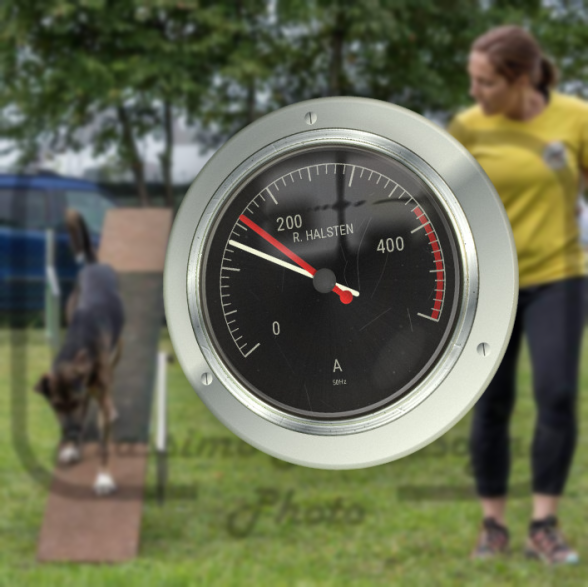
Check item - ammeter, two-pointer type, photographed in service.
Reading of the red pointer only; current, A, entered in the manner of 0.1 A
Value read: 160 A
